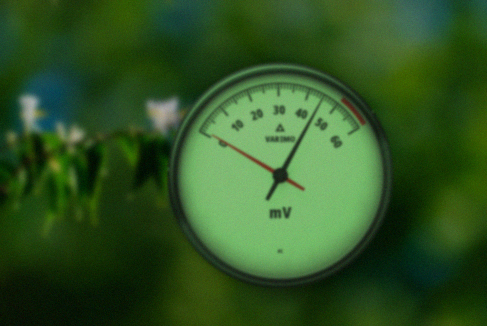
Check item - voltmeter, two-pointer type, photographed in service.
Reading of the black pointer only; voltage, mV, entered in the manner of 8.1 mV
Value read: 45 mV
